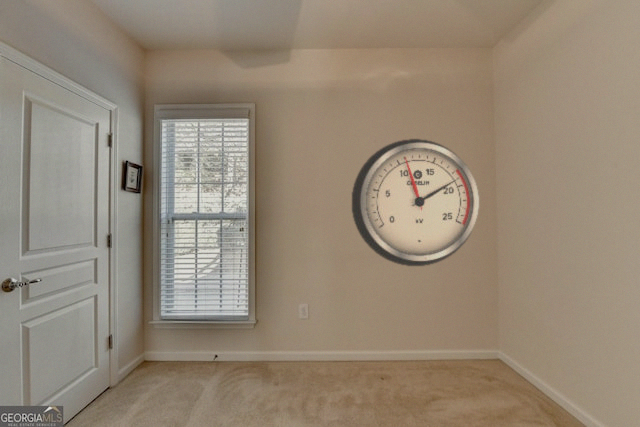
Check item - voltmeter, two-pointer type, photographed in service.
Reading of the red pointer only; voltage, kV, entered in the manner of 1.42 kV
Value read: 11 kV
